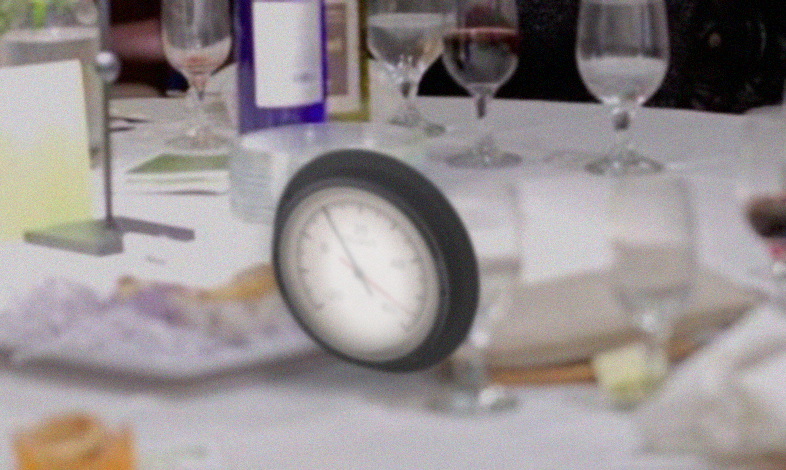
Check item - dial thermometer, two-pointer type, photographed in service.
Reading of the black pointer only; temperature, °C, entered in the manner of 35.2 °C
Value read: 10 °C
